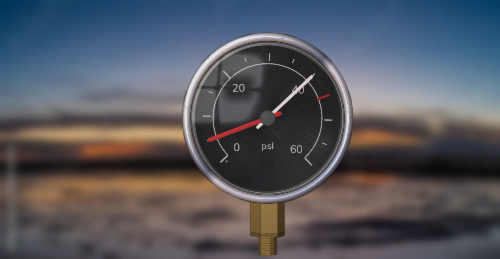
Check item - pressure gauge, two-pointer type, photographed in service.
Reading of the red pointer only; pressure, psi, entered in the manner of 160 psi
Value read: 5 psi
